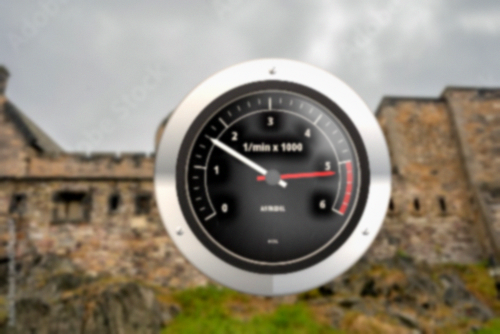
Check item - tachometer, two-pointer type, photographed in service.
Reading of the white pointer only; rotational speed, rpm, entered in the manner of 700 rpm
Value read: 1600 rpm
